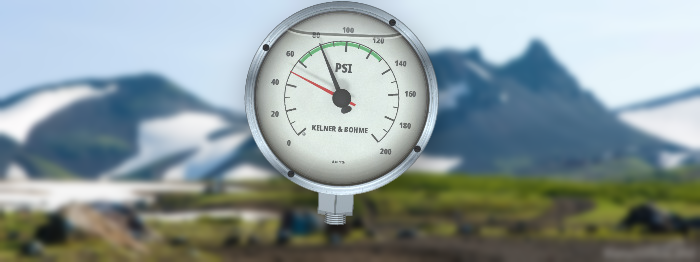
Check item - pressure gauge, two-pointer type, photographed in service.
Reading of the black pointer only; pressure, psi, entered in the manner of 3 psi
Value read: 80 psi
